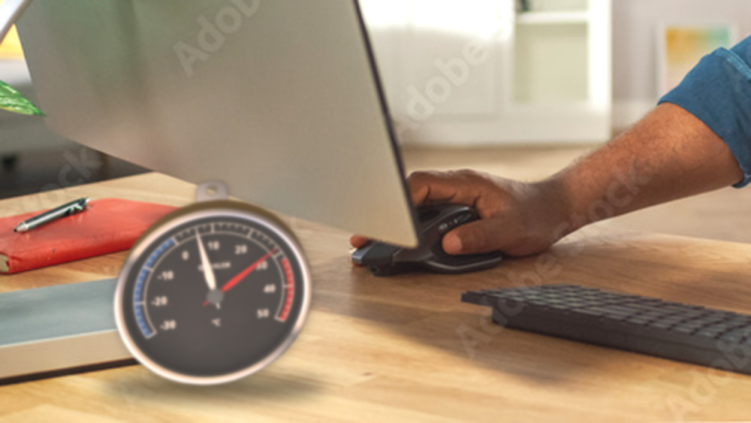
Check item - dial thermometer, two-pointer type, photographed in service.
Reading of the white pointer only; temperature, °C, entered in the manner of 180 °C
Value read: 6 °C
